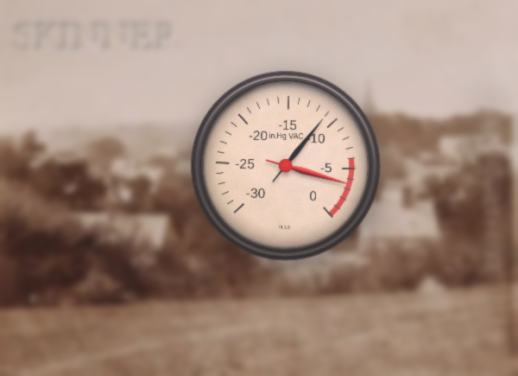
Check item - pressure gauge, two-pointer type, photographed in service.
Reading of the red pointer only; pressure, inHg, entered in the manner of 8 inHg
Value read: -3.5 inHg
